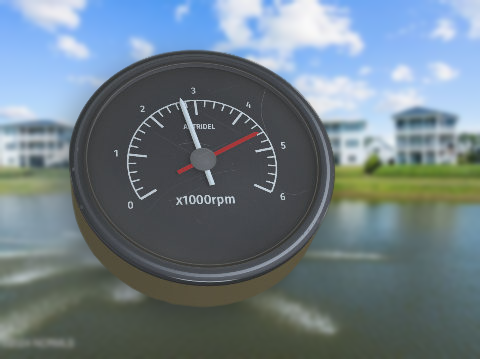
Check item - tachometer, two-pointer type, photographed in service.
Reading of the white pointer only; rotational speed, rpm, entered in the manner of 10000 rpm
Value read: 2700 rpm
